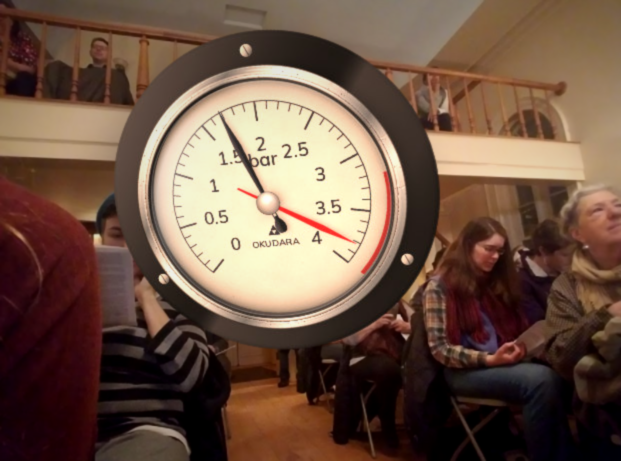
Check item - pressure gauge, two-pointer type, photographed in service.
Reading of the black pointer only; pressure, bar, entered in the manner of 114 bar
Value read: 1.7 bar
